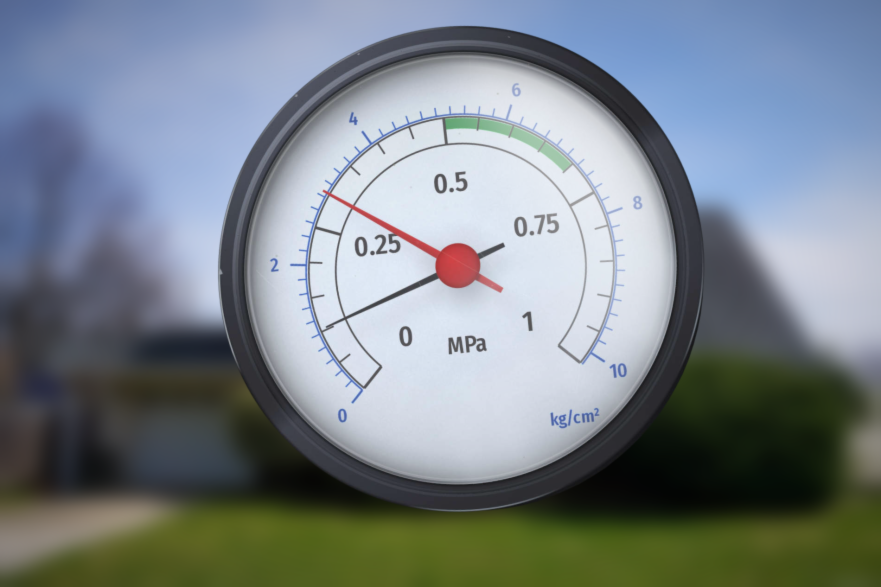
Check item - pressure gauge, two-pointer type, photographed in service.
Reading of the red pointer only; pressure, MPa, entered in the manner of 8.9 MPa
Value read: 0.3 MPa
